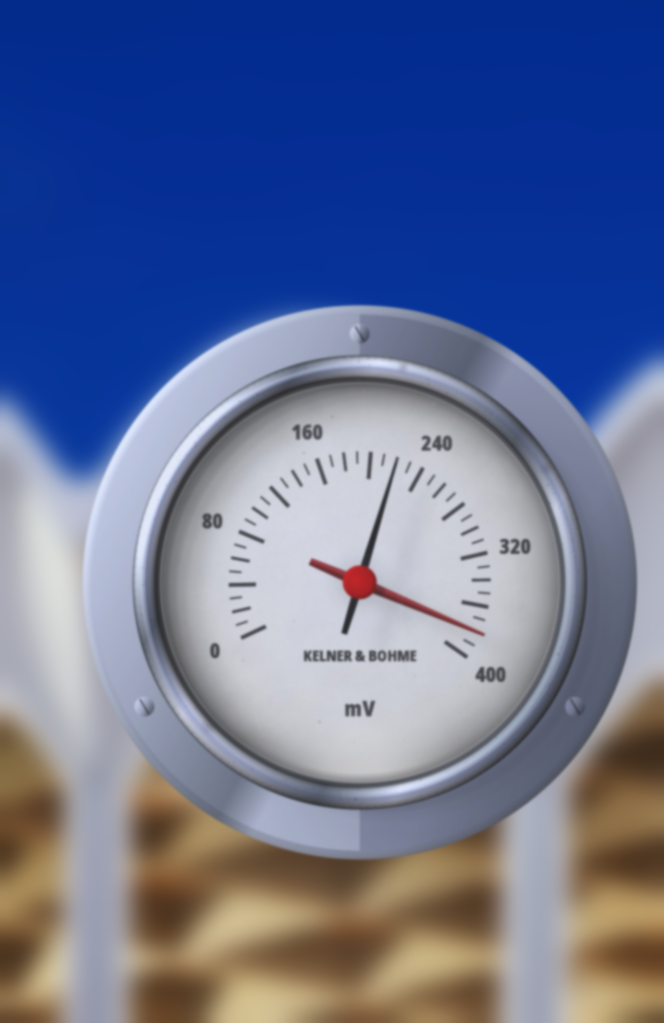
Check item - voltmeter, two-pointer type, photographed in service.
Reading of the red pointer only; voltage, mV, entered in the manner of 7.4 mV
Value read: 380 mV
